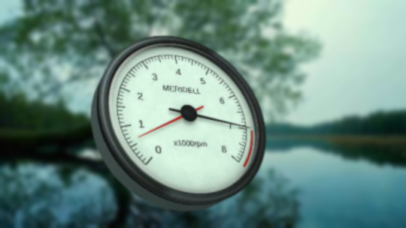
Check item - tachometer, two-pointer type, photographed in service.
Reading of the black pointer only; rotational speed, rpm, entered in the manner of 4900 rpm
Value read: 7000 rpm
